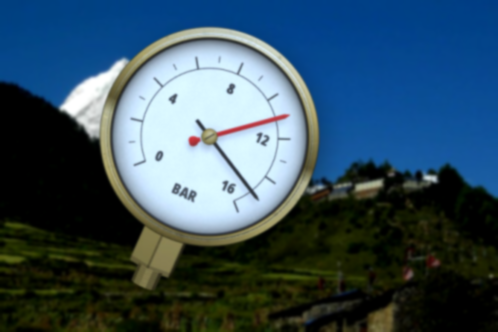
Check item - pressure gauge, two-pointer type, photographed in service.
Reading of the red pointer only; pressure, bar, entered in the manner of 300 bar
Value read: 11 bar
